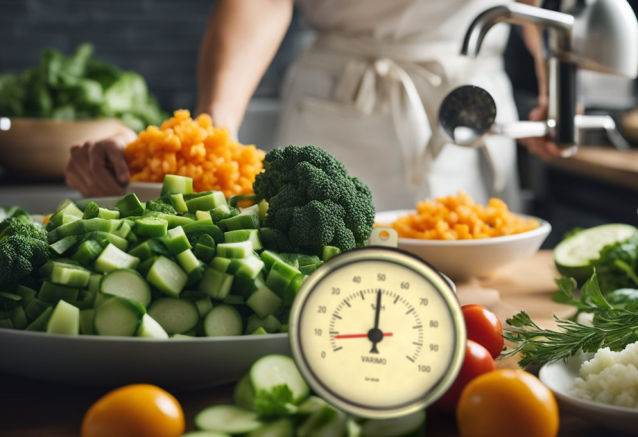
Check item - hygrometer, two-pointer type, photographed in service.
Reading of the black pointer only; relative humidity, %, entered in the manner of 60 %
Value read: 50 %
